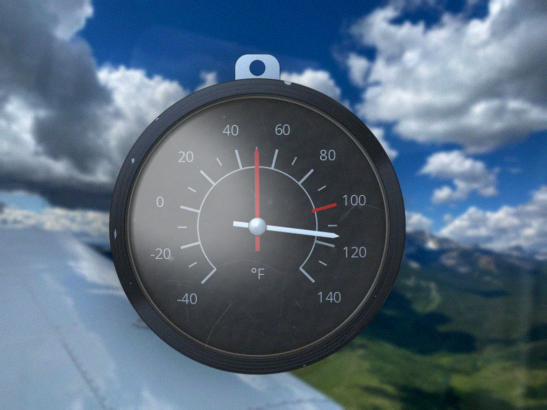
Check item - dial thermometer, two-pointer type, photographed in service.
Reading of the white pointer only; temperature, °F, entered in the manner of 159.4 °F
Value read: 115 °F
